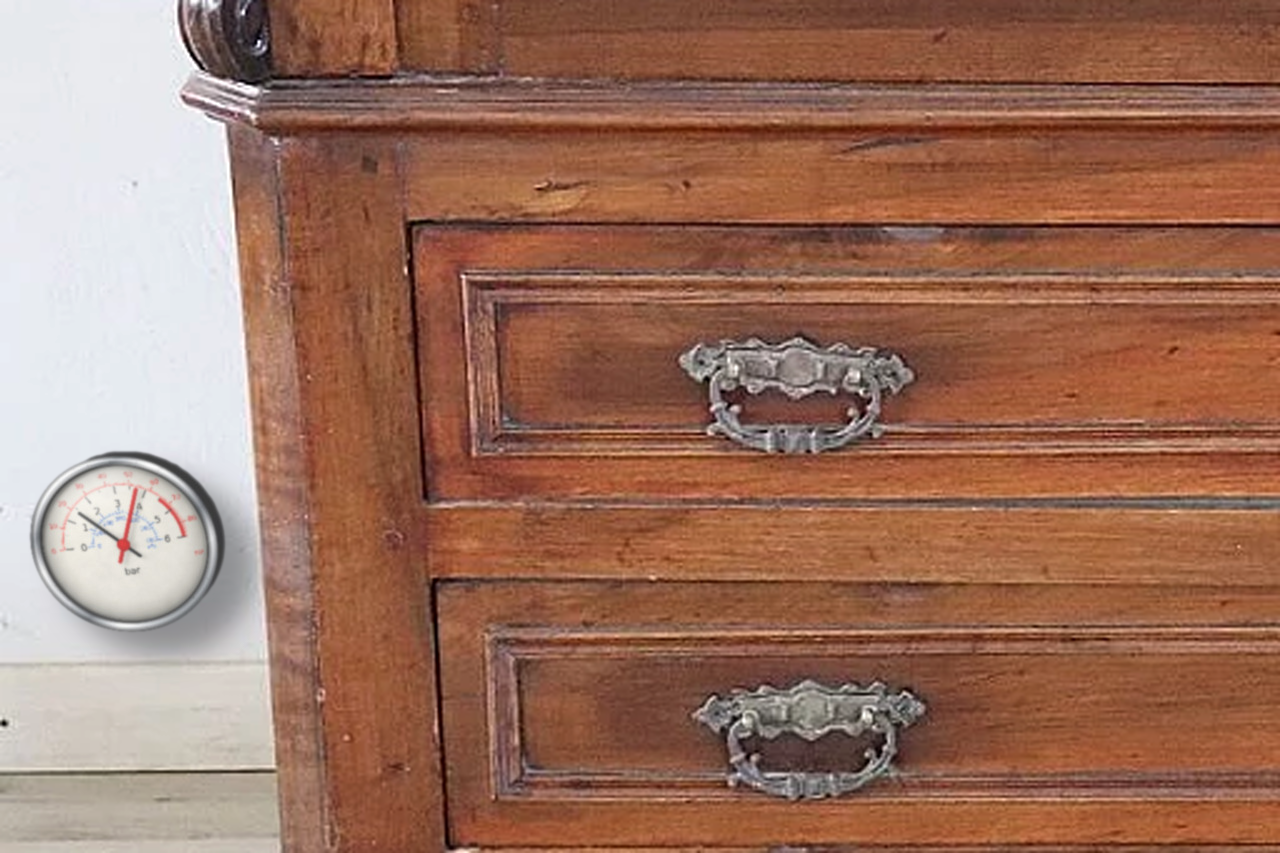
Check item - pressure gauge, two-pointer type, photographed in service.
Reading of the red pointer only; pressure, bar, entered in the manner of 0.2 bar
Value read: 3.75 bar
